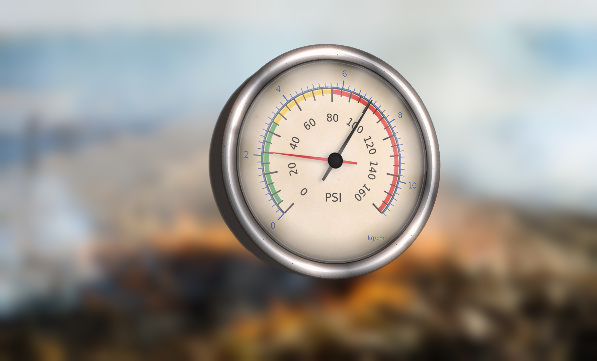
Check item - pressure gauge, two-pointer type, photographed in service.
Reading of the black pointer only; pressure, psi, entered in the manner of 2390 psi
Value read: 100 psi
